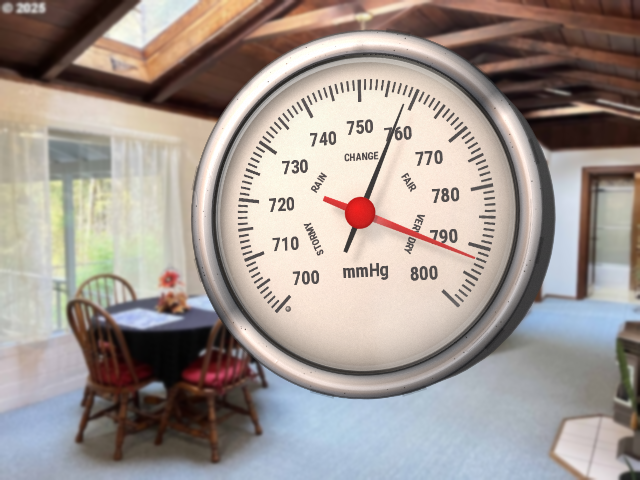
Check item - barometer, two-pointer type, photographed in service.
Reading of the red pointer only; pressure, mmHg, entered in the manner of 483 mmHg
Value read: 792 mmHg
